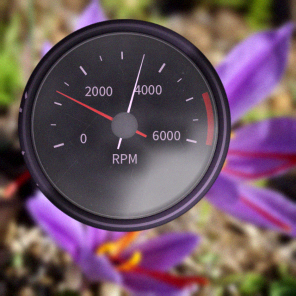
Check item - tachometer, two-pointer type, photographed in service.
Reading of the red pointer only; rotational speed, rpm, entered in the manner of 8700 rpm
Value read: 1250 rpm
